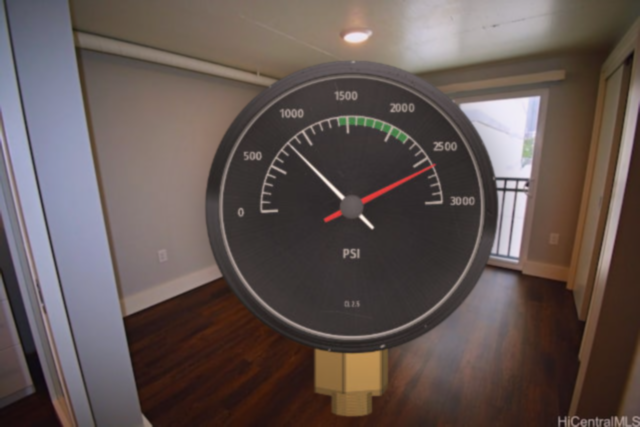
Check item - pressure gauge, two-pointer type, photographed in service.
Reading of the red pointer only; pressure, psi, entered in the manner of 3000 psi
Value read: 2600 psi
